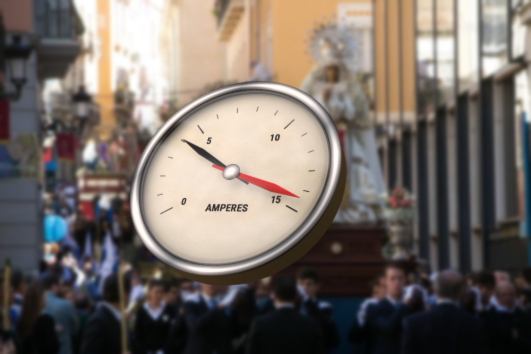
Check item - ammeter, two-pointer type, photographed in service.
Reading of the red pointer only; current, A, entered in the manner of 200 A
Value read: 14.5 A
